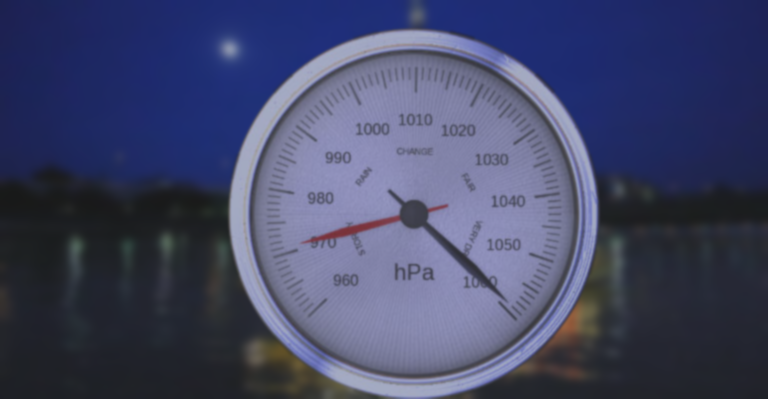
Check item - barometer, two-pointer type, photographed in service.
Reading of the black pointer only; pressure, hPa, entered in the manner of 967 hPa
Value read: 1059 hPa
